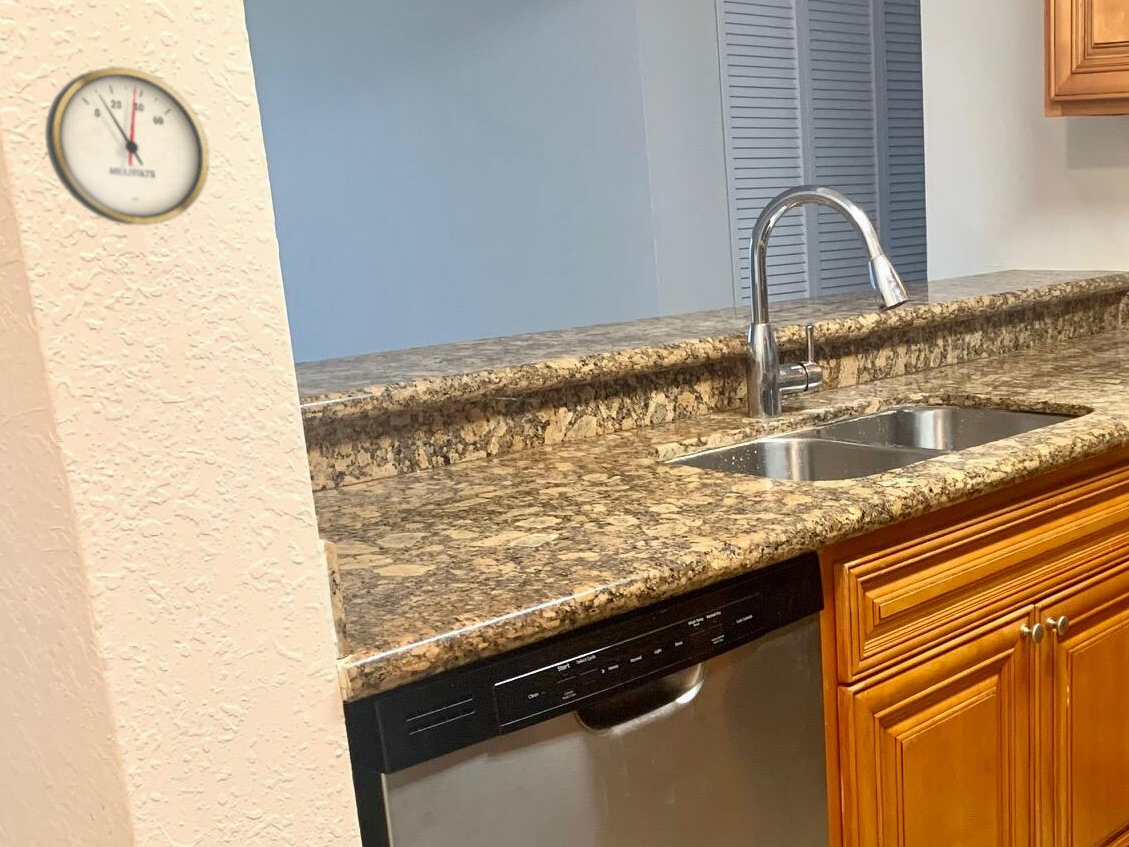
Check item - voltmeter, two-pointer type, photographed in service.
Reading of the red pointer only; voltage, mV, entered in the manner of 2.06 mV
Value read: 35 mV
